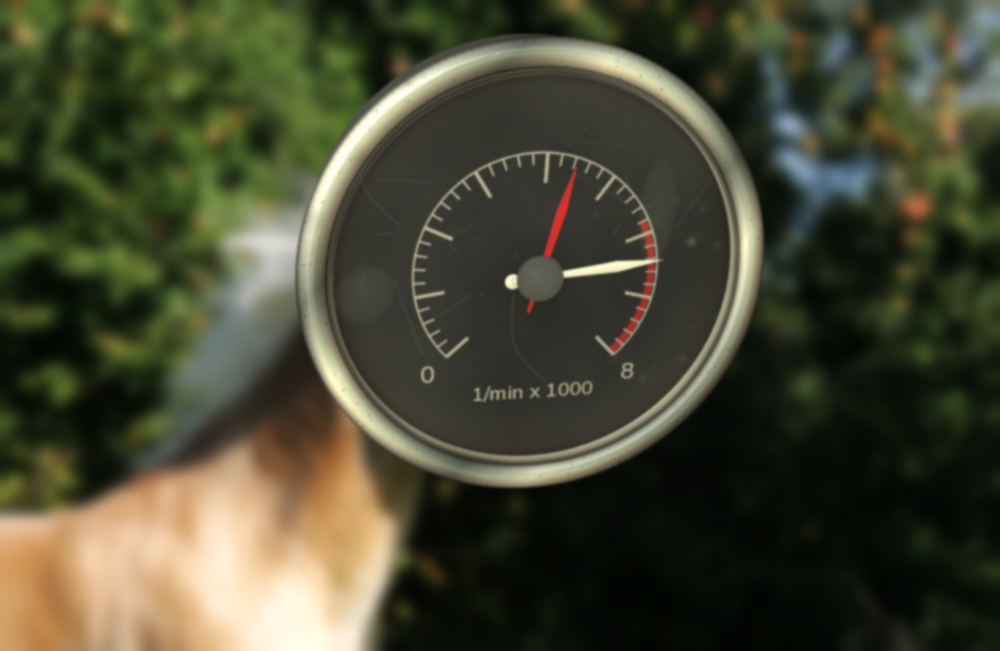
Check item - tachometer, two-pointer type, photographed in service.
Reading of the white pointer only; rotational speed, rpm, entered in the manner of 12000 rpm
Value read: 6400 rpm
